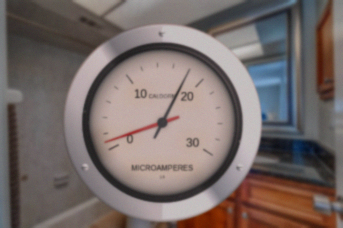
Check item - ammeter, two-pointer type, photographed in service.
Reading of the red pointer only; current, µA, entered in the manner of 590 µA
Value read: 1 µA
